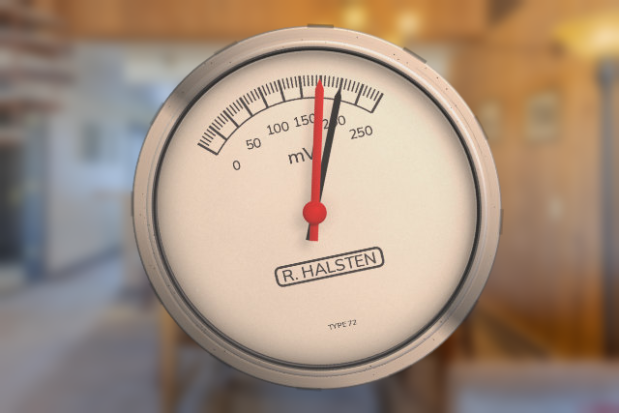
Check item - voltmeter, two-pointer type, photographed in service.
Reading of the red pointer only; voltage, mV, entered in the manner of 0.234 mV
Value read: 175 mV
